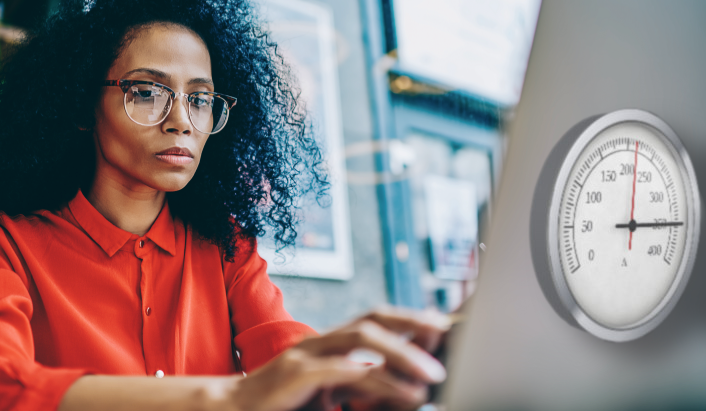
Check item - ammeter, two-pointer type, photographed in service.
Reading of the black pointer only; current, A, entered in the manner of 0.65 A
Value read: 350 A
